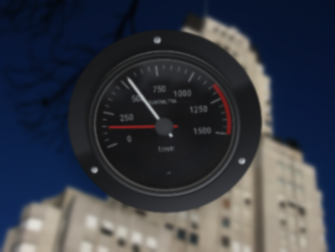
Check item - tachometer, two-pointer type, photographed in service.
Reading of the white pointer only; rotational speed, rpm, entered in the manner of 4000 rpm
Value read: 550 rpm
